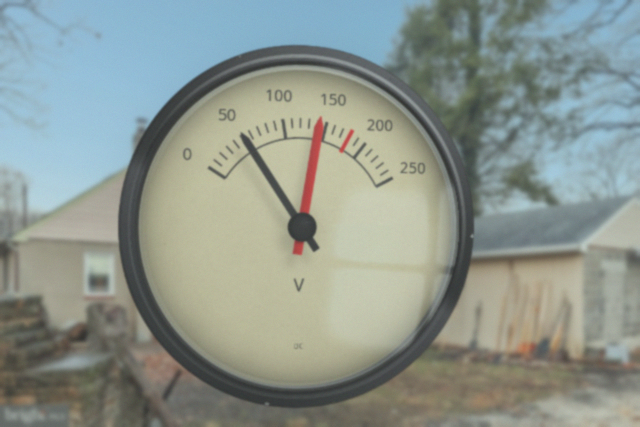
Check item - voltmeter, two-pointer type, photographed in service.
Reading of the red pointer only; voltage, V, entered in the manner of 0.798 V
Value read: 140 V
